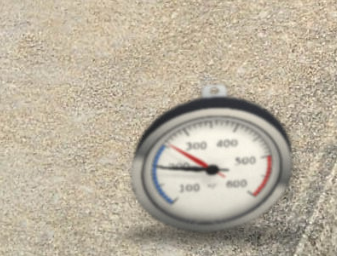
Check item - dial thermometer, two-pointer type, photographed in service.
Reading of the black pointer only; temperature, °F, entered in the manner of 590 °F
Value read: 200 °F
